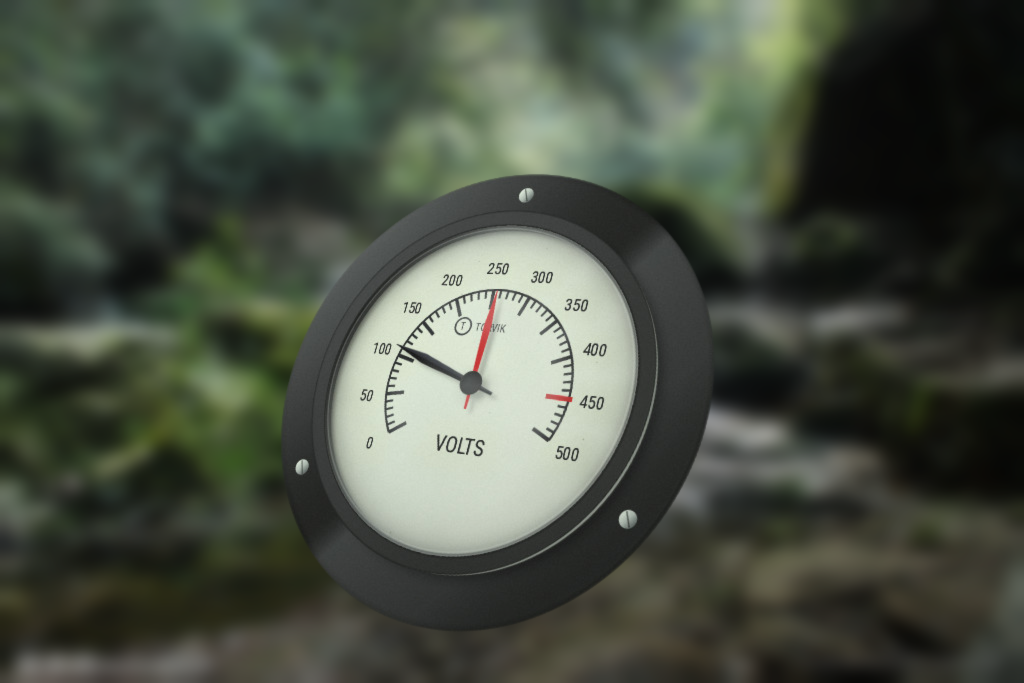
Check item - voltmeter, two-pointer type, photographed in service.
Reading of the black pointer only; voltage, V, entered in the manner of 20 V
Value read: 110 V
